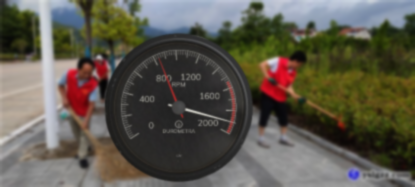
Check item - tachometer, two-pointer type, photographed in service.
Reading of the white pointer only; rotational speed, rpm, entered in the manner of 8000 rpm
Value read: 1900 rpm
